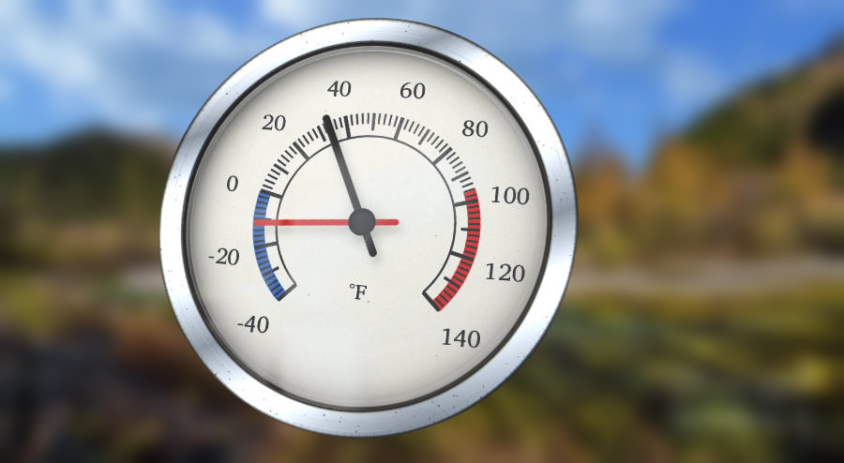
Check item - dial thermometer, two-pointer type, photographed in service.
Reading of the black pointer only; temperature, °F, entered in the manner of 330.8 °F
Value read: 34 °F
